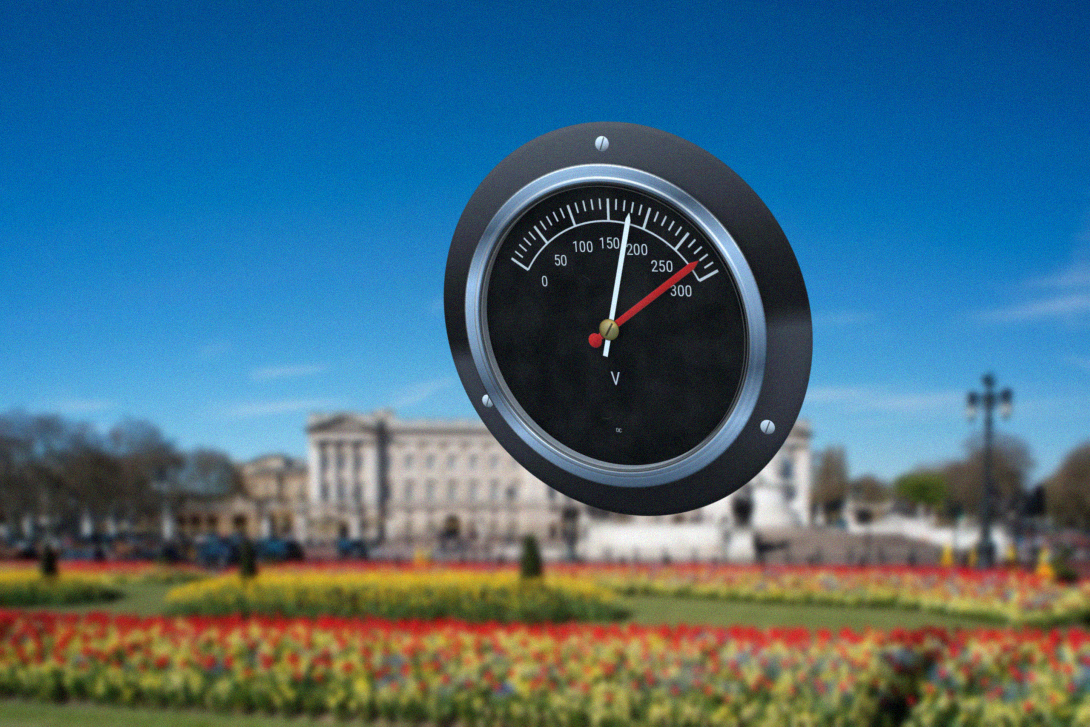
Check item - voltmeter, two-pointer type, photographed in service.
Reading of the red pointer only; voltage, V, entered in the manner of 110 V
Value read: 280 V
